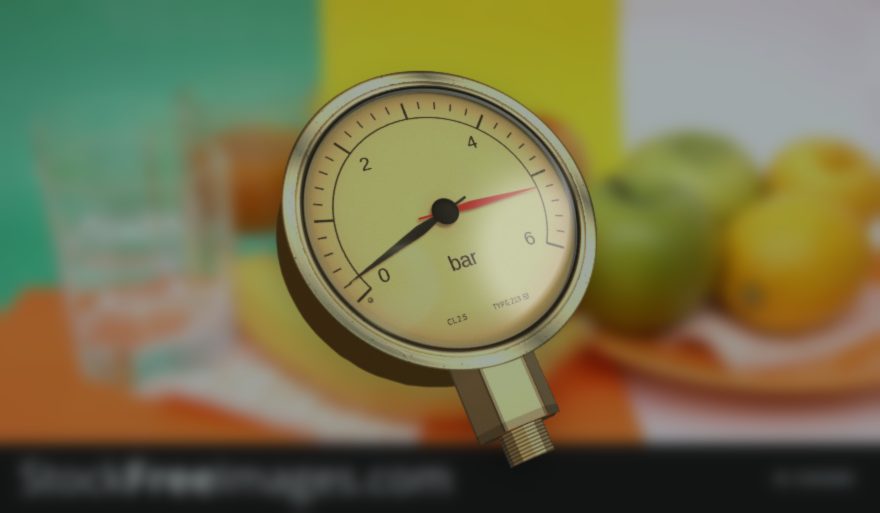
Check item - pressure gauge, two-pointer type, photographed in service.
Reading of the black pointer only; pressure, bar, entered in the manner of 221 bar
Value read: 0.2 bar
